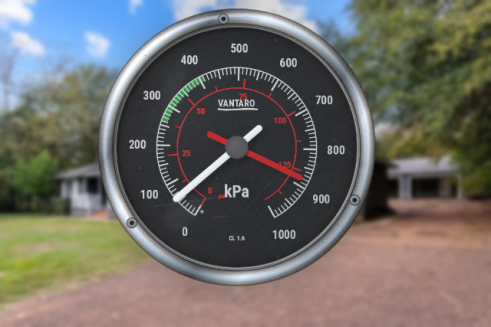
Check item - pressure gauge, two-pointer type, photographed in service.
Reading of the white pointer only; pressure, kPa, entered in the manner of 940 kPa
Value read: 60 kPa
